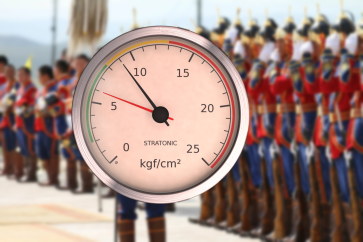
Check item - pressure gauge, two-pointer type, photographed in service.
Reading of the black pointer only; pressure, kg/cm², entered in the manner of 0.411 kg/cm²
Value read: 9 kg/cm²
